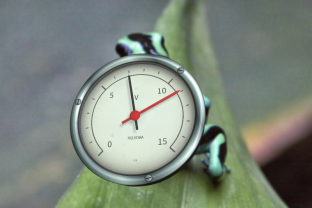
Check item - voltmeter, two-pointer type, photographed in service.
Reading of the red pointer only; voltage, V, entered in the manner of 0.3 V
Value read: 11 V
